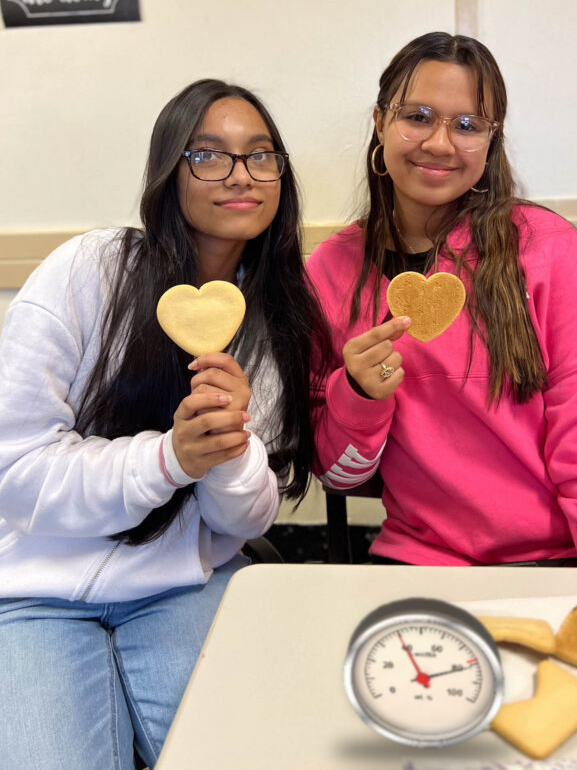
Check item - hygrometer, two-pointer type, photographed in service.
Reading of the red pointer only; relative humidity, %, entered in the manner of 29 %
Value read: 40 %
